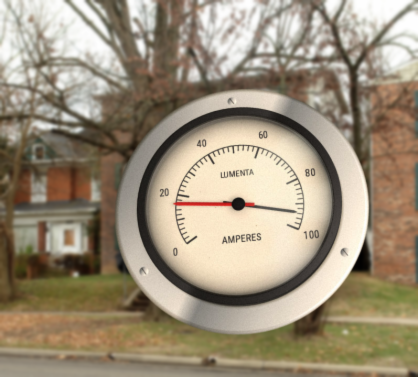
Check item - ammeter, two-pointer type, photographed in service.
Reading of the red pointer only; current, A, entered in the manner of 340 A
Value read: 16 A
